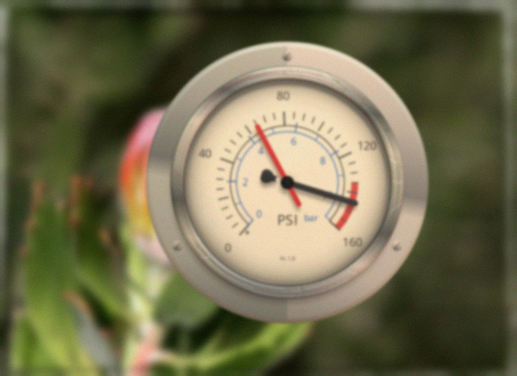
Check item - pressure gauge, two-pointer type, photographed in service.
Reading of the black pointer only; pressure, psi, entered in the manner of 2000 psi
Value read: 145 psi
